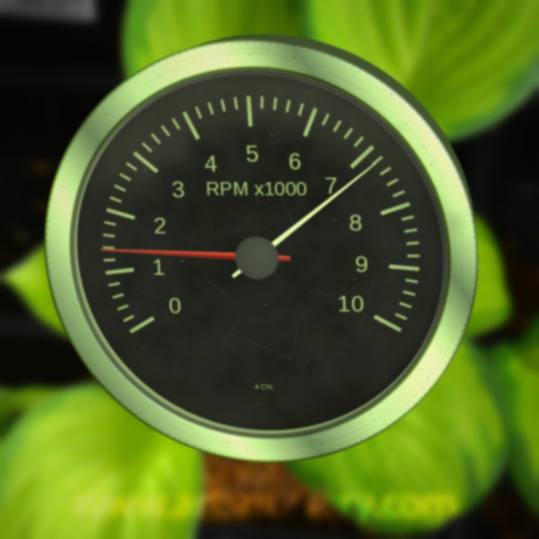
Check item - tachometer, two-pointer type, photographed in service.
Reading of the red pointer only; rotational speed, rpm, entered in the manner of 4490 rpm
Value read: 1400 rpm
